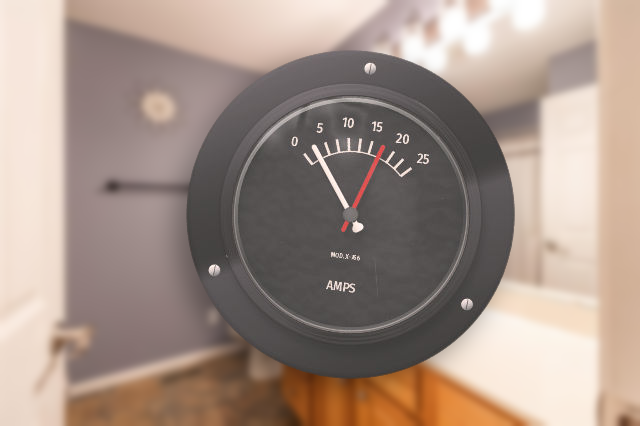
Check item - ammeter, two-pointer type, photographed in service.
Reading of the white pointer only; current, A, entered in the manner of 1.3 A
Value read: 2.5 A
